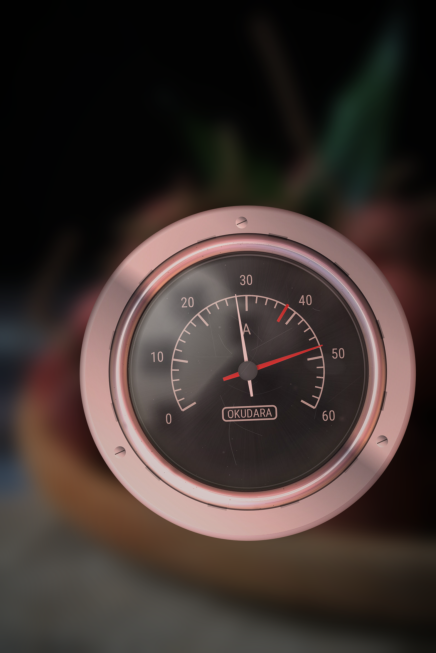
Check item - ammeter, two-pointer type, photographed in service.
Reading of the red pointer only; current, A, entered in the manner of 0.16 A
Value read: 48 A
